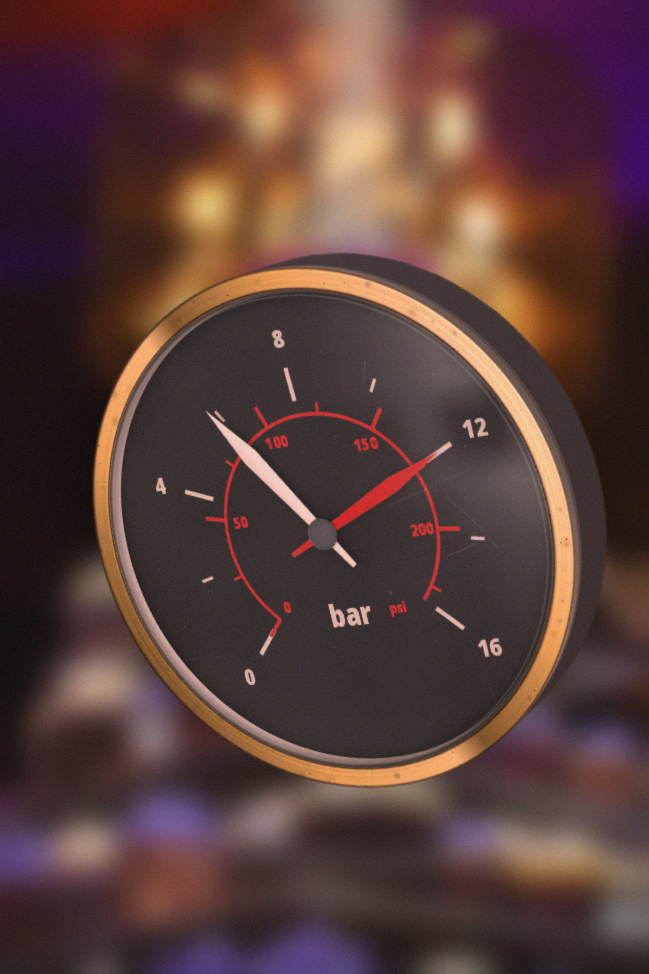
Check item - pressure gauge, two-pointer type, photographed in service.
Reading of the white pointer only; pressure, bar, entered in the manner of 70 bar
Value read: 6 bar
